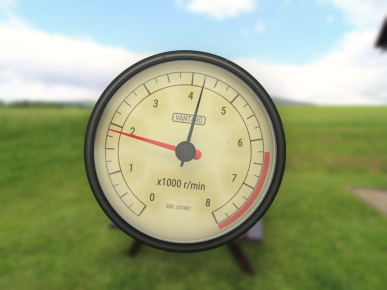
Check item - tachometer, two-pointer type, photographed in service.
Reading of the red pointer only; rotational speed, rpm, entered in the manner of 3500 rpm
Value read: 1875 rpm
